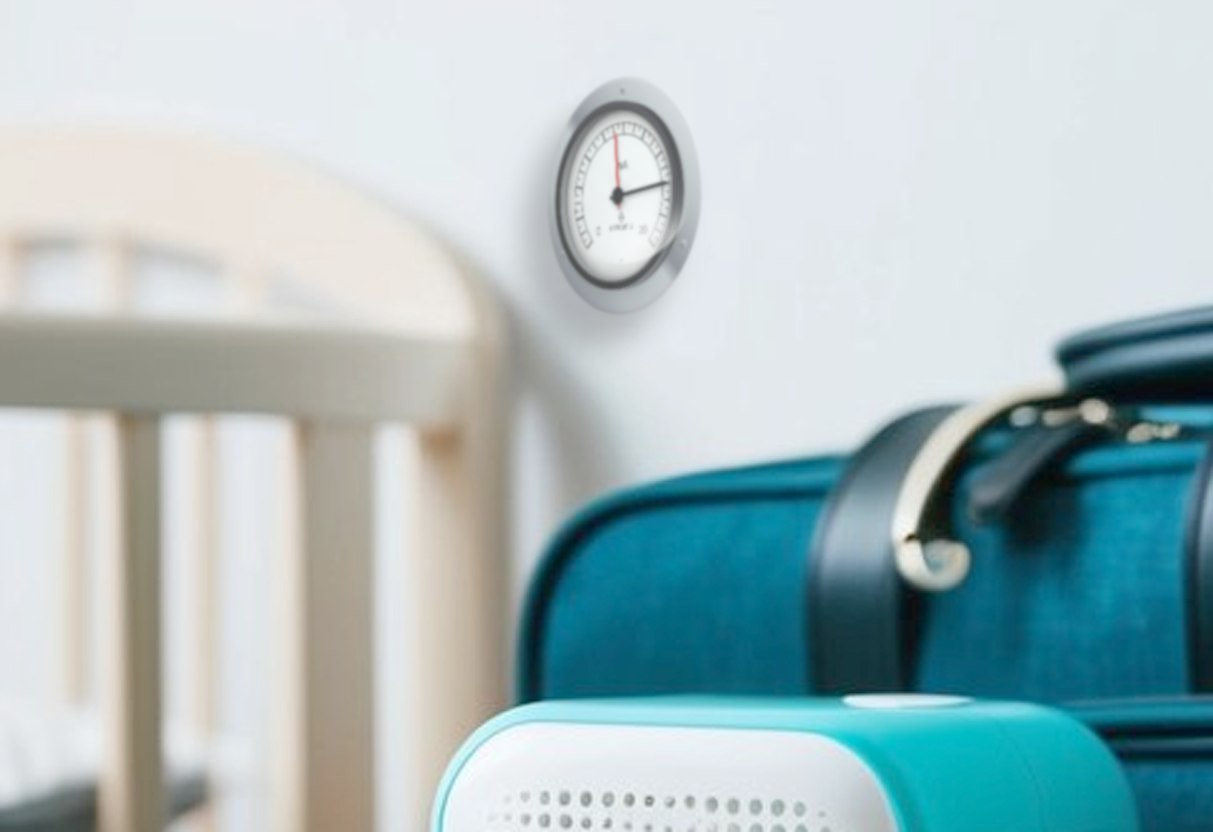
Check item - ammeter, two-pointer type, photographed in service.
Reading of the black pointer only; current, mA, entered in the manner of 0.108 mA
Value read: 16 mA
